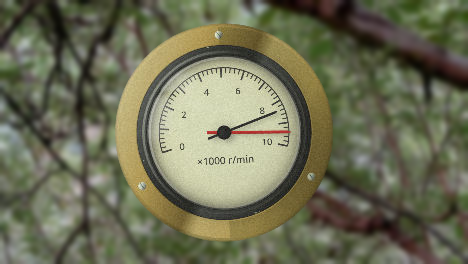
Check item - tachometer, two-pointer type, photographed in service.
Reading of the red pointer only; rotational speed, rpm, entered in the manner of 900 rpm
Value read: 9400 rpm
